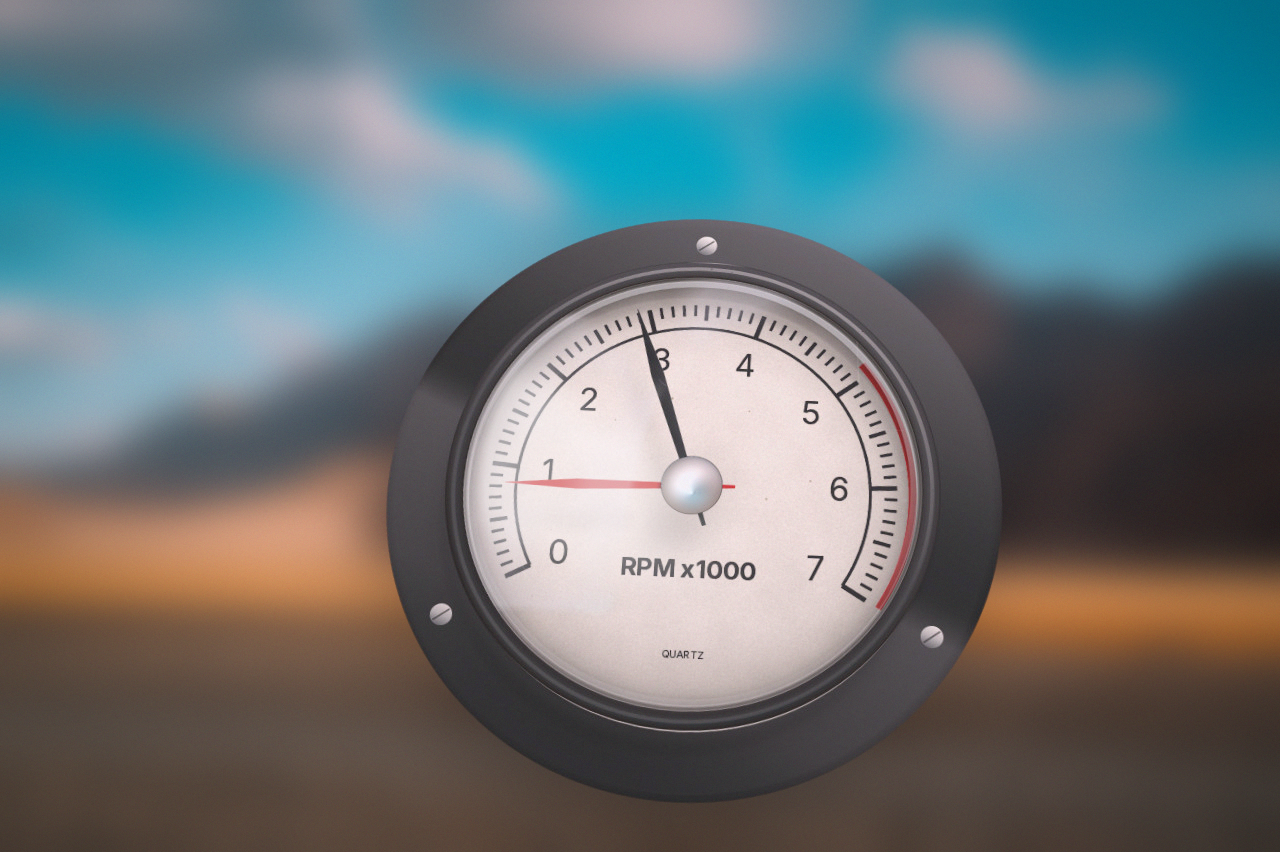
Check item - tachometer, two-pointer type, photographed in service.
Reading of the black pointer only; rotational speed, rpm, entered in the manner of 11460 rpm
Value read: 2900 rpm
